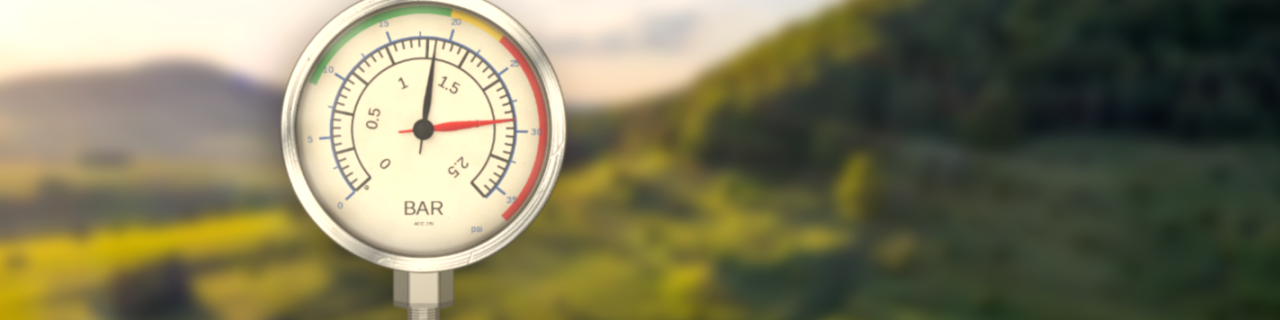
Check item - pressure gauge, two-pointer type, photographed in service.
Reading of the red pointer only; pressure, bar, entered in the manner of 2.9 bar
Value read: 2 bar
